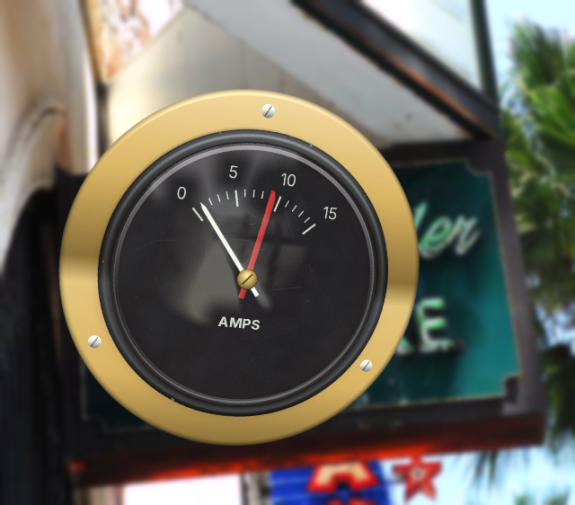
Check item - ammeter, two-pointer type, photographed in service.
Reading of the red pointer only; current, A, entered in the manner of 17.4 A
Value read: 9 A
